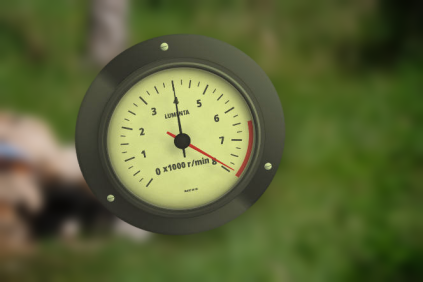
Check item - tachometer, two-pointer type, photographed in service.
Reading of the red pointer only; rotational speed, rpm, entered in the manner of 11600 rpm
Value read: 7875 rpm
